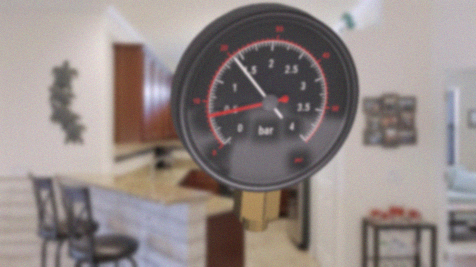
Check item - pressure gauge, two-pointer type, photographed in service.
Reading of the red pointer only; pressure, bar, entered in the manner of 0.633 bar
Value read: 0.5 bar
